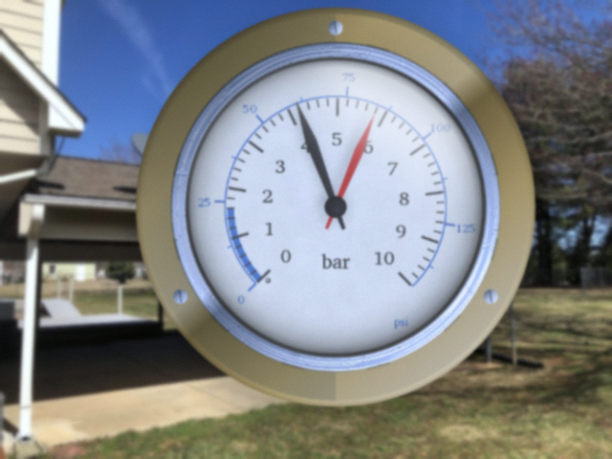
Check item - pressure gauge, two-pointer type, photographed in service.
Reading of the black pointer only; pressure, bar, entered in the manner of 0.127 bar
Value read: 4.2 bar
